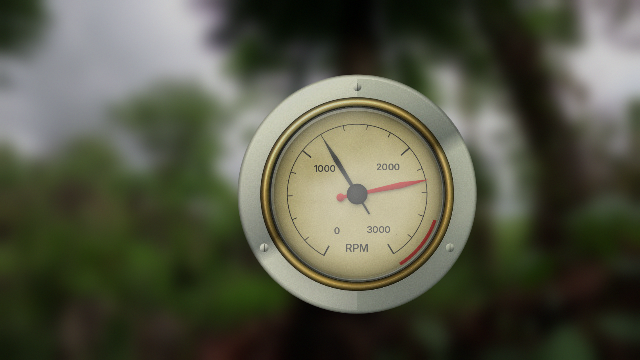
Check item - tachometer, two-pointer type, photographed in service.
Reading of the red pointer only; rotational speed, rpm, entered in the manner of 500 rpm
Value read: 2300 rpm
